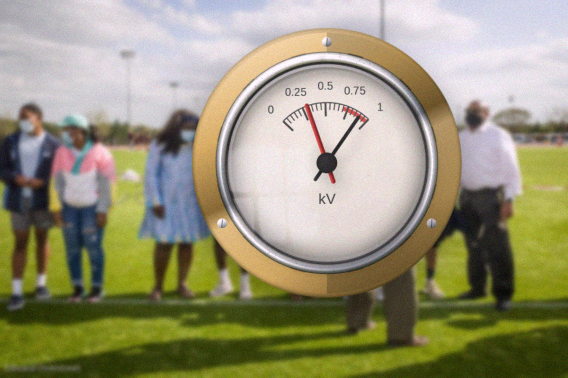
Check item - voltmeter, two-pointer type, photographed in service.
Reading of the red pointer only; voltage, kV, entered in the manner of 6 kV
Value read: 0.3 kV
